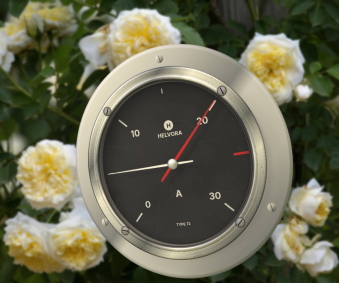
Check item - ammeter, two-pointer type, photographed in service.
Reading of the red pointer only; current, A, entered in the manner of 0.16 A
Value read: 20 A
